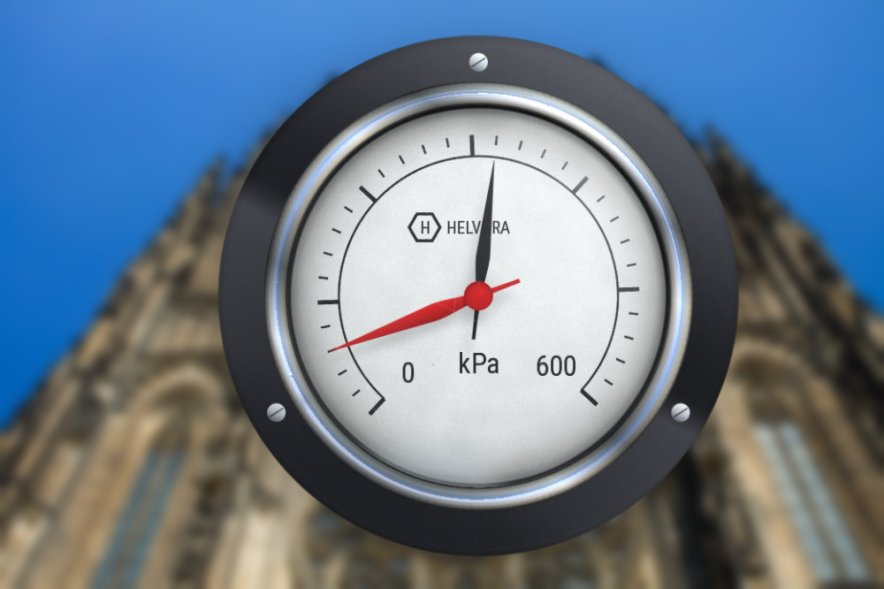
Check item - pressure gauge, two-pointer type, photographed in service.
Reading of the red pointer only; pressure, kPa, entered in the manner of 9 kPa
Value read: 60 kPa
